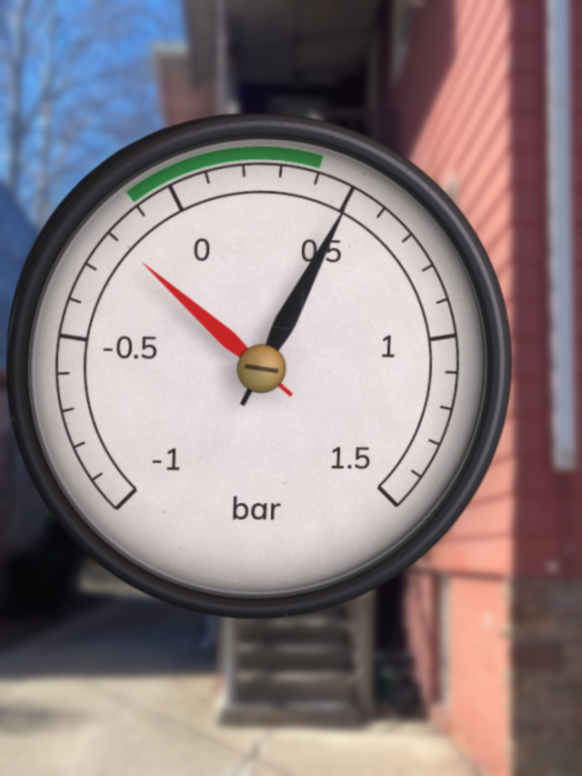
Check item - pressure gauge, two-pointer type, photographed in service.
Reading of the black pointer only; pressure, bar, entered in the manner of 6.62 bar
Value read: 0.5 bar
